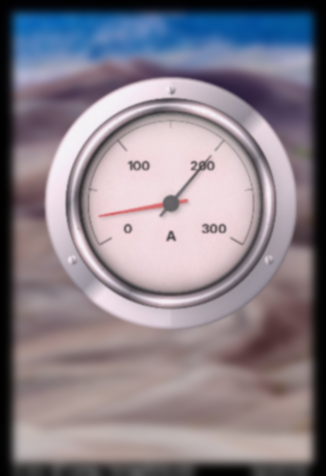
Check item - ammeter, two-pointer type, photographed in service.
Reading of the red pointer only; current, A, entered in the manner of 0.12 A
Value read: 25 A
